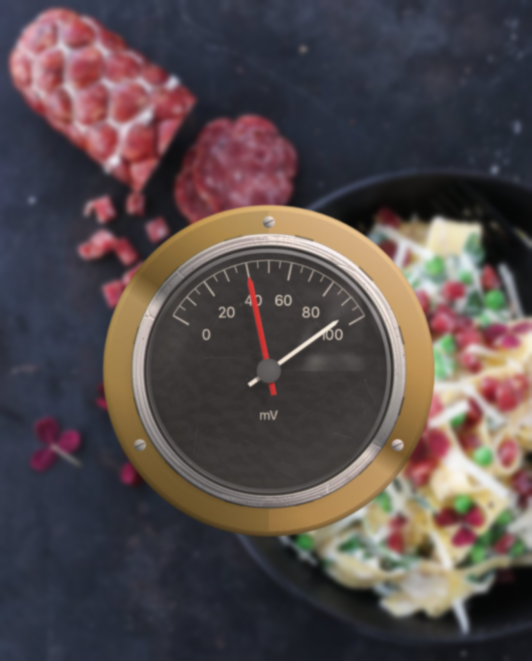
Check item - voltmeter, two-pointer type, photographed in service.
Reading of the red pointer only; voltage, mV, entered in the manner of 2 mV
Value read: 40 mV
